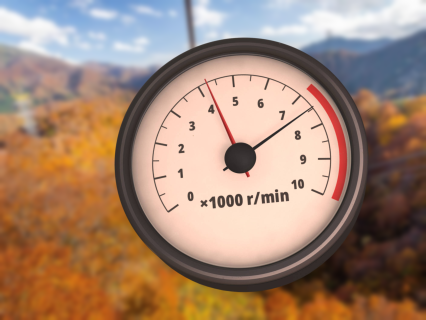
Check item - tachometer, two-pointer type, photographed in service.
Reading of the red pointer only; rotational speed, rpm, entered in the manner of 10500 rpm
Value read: 4250 rpm
